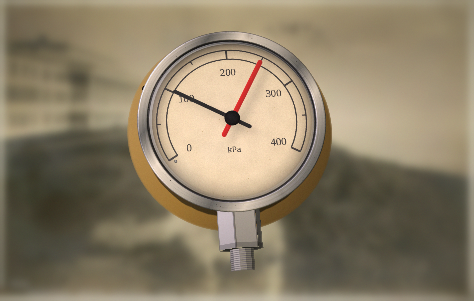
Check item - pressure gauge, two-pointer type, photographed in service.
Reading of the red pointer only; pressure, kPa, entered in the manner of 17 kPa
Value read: 250 kPa
